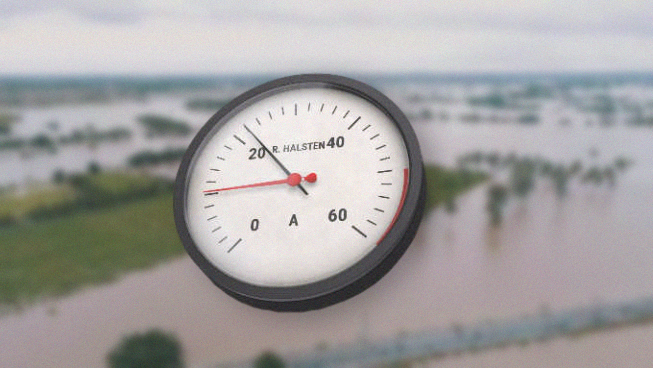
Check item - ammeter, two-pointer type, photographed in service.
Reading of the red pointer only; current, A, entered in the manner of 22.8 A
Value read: 10 A
